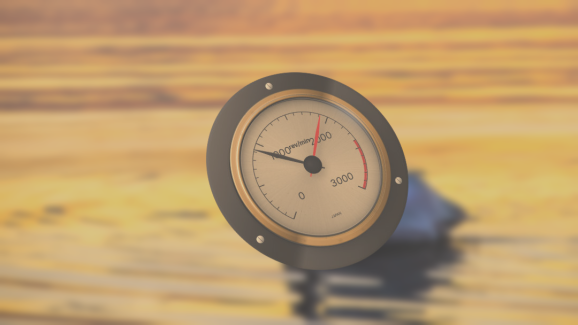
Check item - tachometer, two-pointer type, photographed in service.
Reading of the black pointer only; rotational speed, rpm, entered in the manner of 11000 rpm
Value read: 900 rpm
